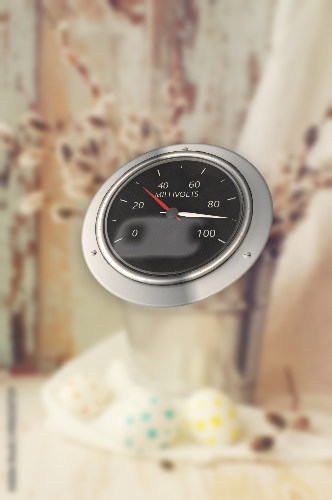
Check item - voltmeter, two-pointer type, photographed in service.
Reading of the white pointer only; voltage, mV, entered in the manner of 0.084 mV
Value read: 90 mV
